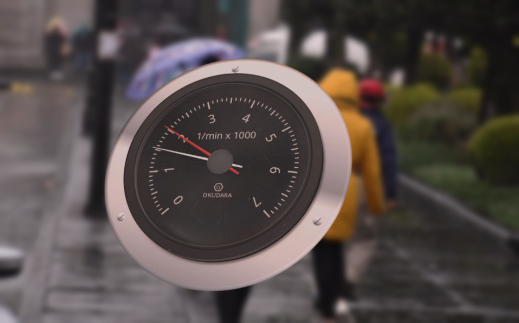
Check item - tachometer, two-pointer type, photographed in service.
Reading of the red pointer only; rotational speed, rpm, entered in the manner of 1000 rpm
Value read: 2000 rpm
